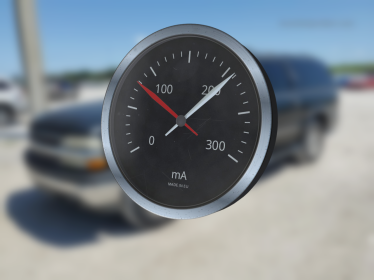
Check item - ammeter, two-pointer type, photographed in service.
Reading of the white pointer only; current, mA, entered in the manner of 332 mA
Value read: 210 mA
